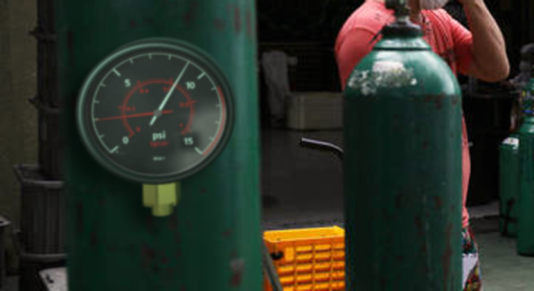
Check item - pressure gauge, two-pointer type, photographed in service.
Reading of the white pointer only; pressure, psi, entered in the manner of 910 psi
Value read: 9 psi
